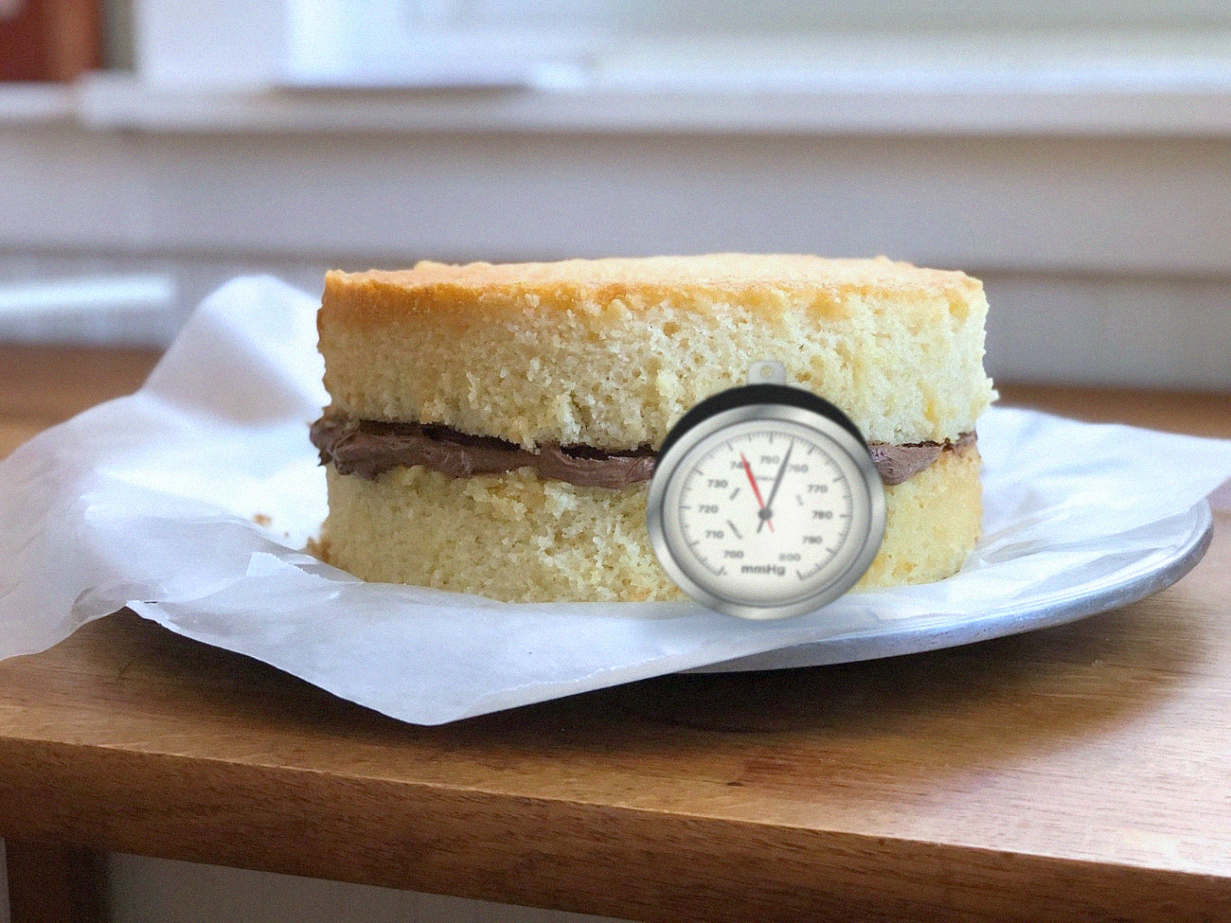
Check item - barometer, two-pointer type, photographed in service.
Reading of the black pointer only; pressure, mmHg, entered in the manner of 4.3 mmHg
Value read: 755 mmHg
